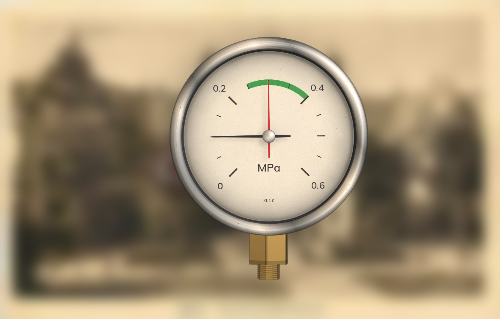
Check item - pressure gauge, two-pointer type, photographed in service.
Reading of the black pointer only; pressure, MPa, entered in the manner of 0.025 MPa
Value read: 0.1 MPa
